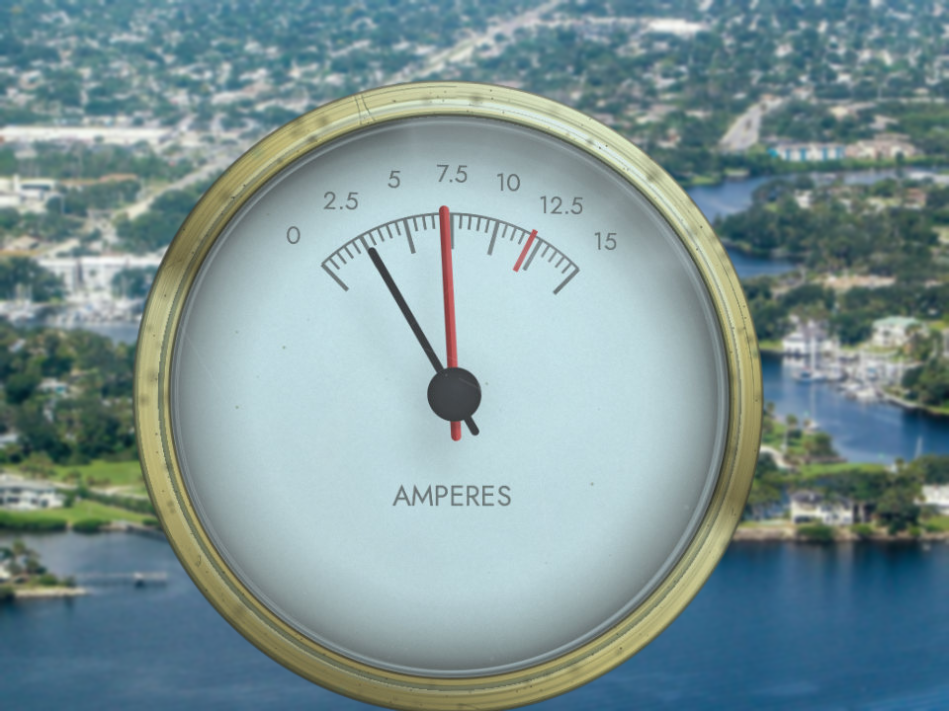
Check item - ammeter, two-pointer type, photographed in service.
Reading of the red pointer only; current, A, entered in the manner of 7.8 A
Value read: 7 A
